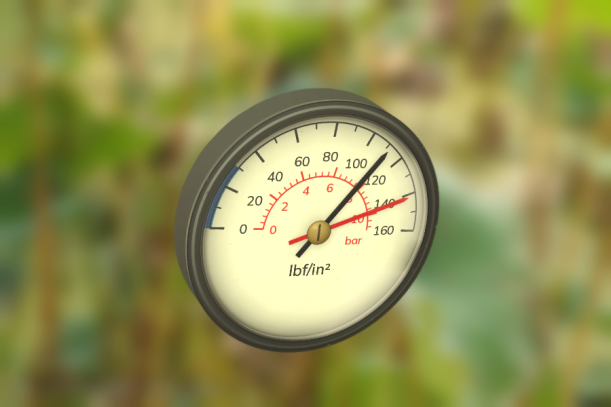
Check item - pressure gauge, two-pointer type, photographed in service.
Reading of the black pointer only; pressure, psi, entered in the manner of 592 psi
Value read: 110 psi
